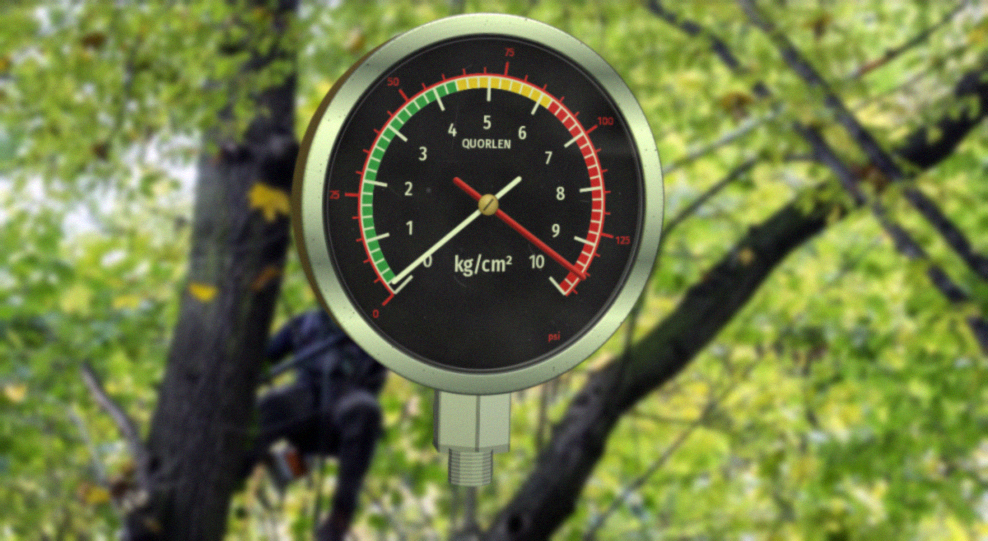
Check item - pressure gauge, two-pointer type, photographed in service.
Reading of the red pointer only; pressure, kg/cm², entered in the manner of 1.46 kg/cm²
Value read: 9.6 kg/cm²
